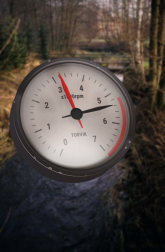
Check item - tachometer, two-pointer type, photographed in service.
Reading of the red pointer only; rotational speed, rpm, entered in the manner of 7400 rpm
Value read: 3200 rpm
